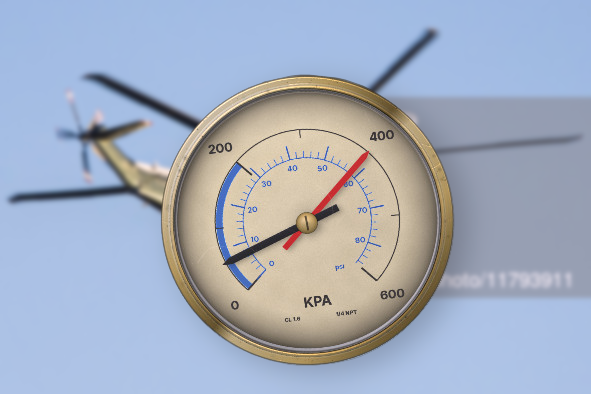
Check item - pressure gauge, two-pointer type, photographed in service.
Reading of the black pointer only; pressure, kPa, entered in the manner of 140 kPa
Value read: 50 kPa
